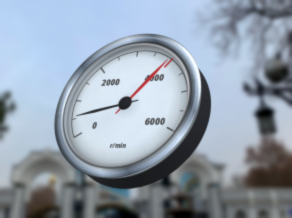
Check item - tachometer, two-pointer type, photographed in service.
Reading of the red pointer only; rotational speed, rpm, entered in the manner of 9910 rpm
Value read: 4000 rpm
